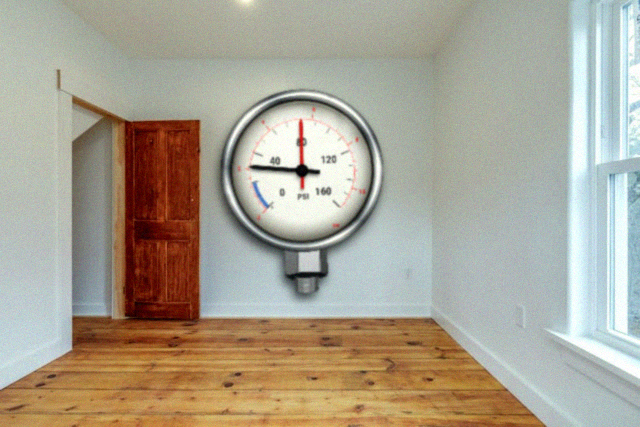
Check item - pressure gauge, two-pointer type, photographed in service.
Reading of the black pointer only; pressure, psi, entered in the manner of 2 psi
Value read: 30 psi
